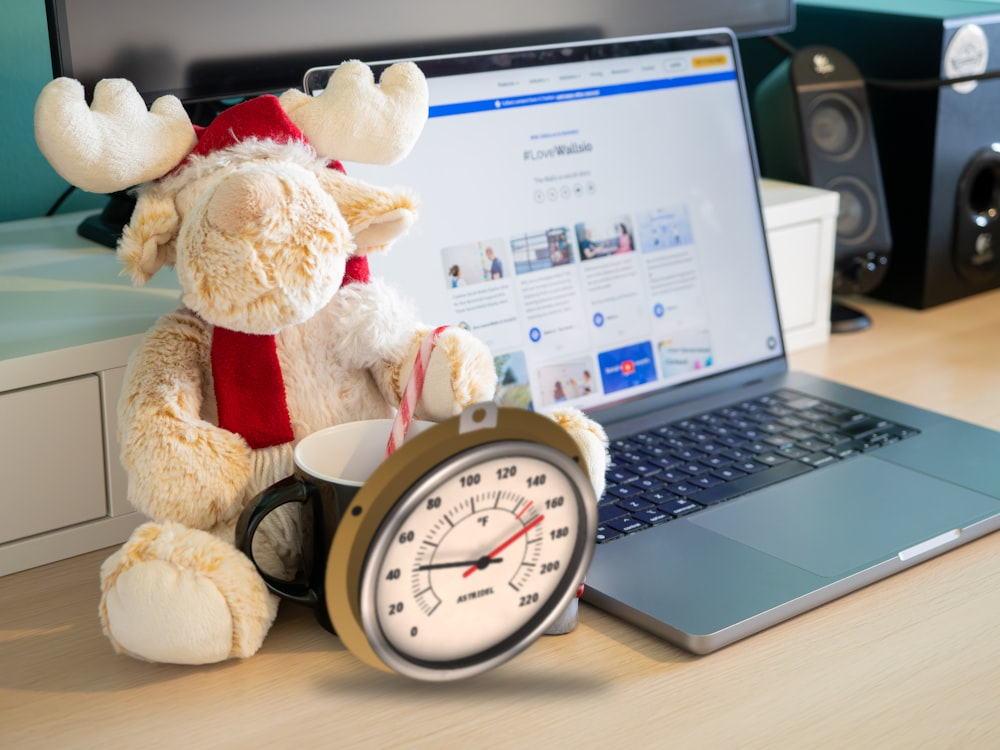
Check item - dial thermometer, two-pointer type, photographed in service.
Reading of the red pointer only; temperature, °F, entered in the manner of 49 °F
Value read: 160 °F
